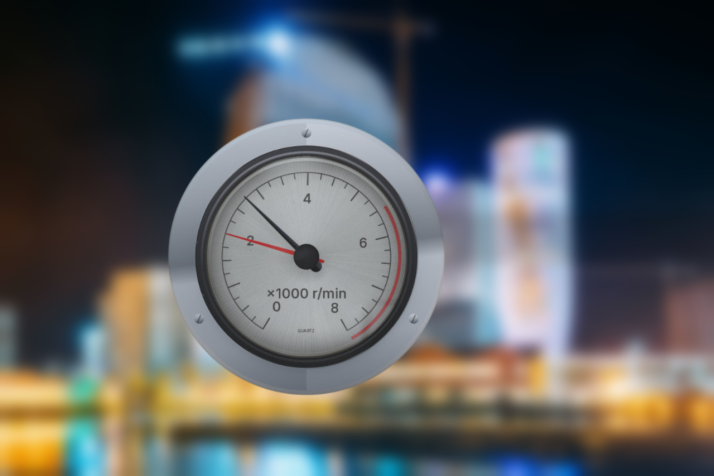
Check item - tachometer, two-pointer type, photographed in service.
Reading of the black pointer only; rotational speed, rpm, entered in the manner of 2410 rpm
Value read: 2750 rpm
